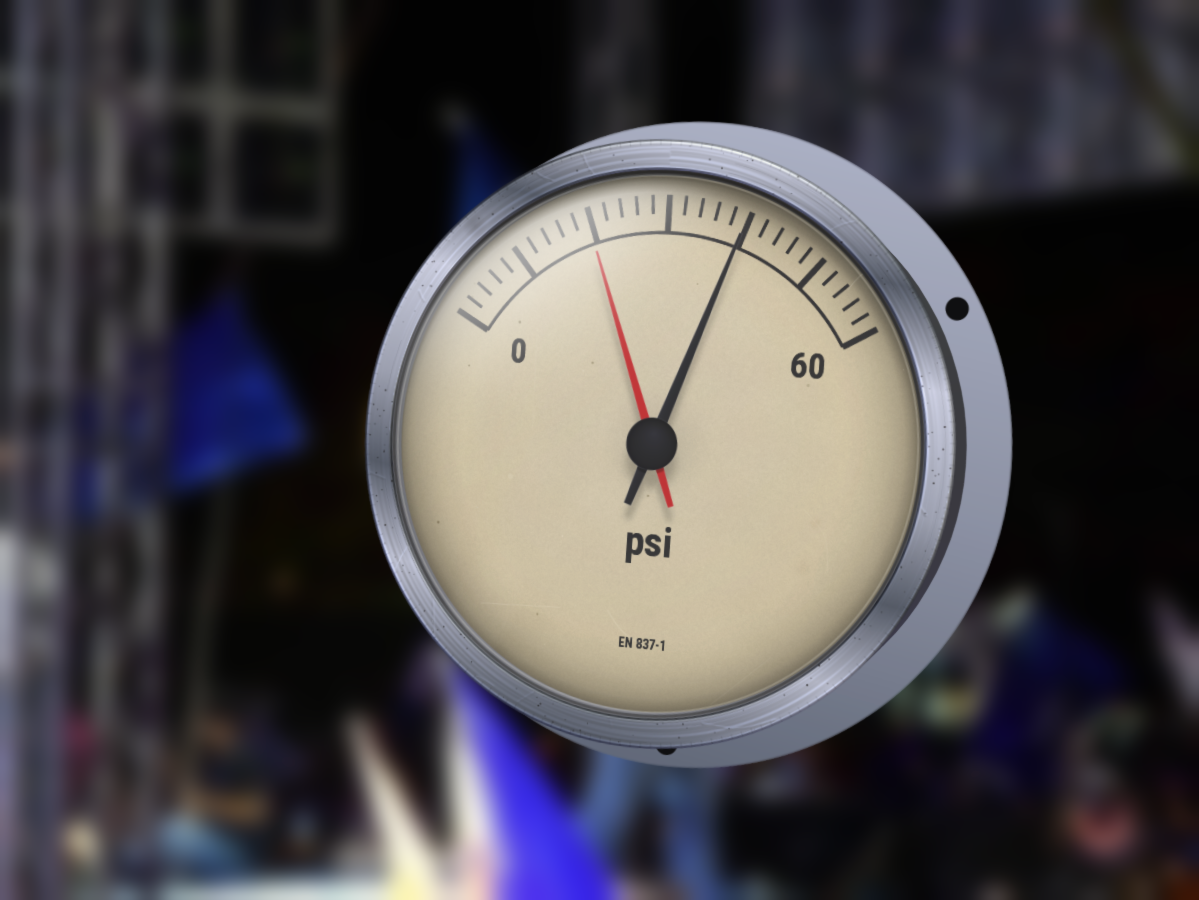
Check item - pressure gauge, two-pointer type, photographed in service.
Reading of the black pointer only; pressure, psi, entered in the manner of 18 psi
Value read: 40 psi
